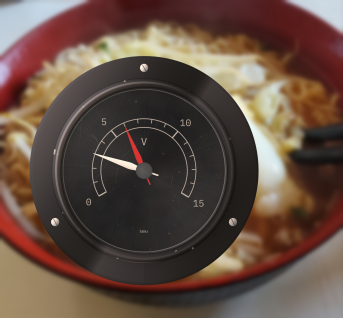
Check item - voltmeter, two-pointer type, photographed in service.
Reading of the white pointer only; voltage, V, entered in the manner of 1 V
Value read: 3 V
